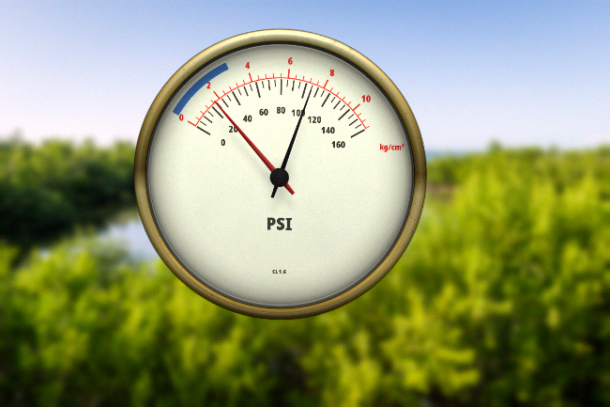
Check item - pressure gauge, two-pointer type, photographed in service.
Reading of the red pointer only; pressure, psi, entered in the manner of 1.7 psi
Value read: 25 psi
